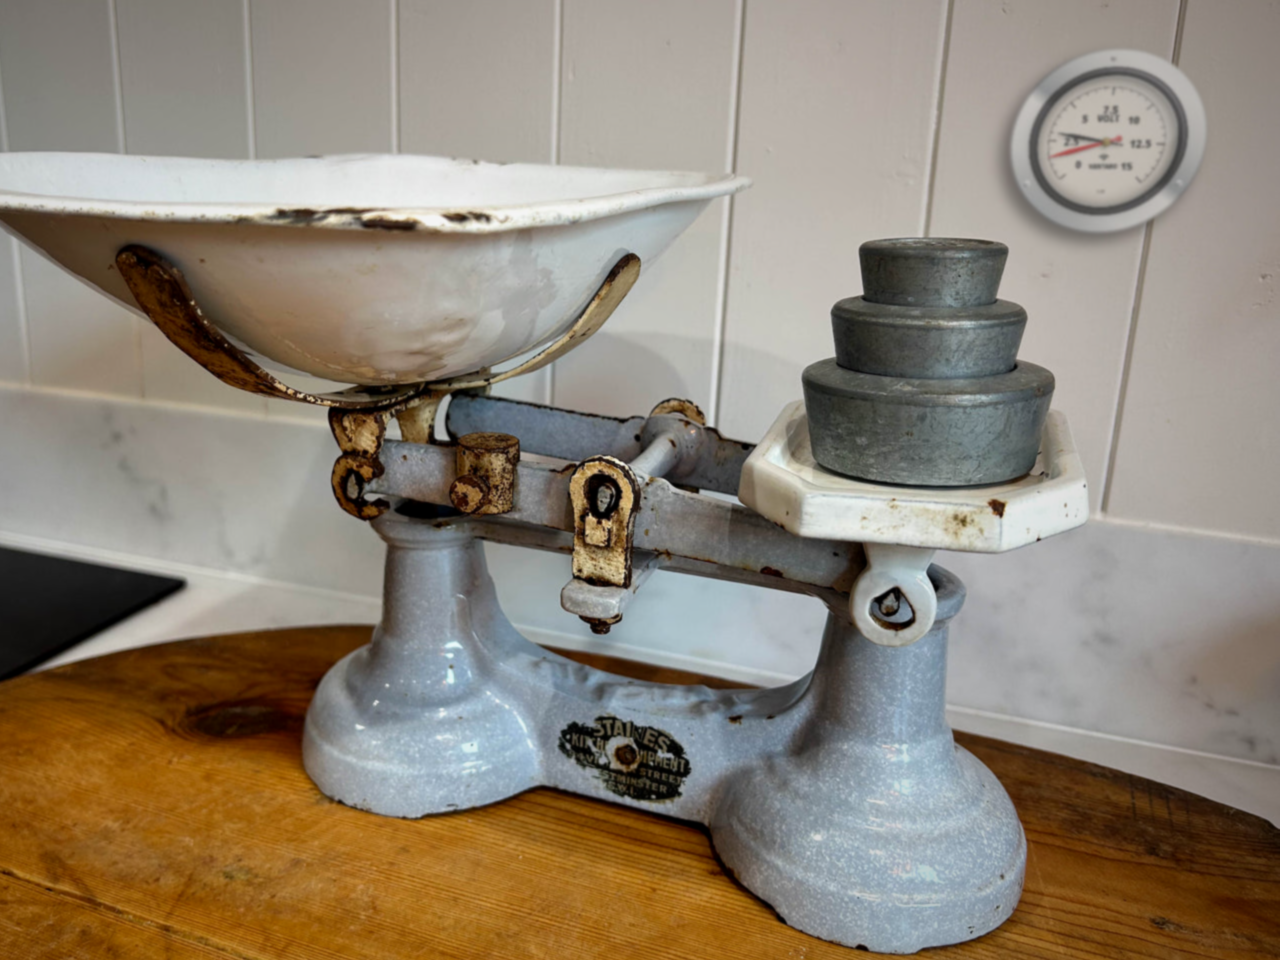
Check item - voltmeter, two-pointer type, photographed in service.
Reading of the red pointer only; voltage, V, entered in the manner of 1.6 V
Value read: 1.5 V
